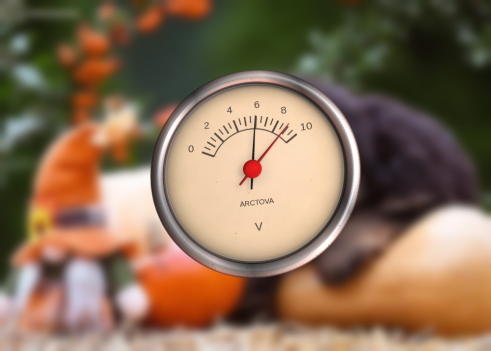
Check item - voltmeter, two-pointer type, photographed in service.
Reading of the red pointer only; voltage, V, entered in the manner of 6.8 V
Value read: 9 V
